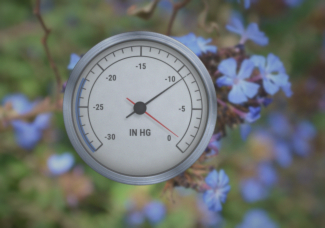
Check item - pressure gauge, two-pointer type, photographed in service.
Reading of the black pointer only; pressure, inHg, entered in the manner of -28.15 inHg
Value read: -9 inHg
